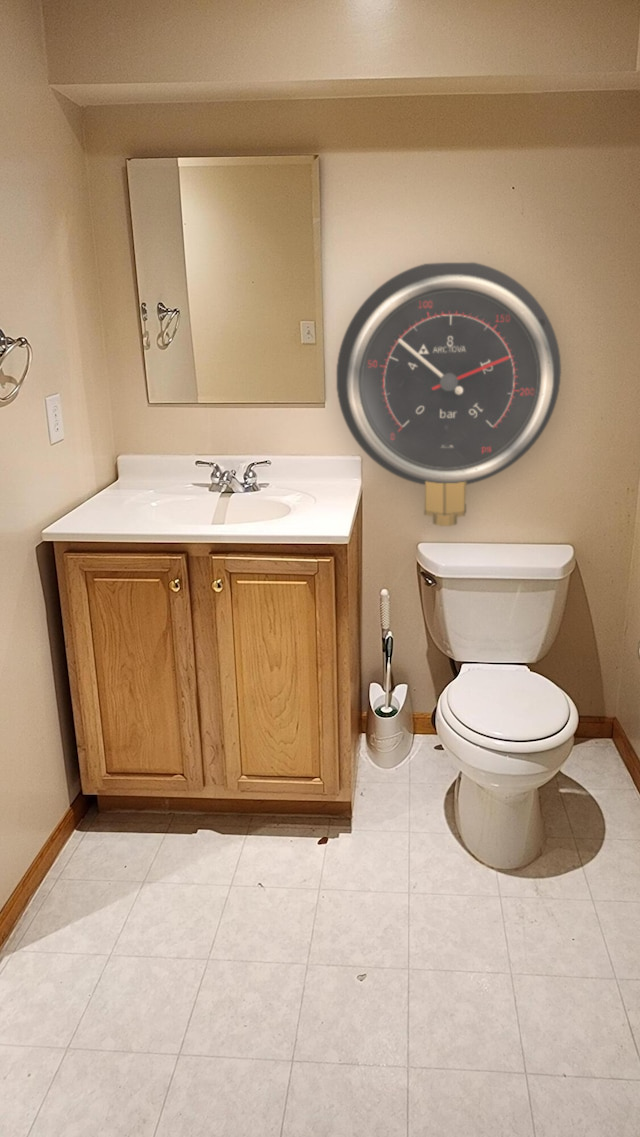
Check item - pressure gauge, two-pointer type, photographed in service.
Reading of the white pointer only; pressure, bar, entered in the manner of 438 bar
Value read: 5 bar
